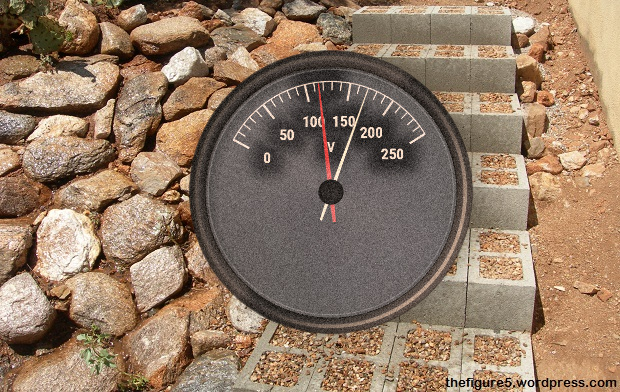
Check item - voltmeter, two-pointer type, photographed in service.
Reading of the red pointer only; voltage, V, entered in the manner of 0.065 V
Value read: 115 V
